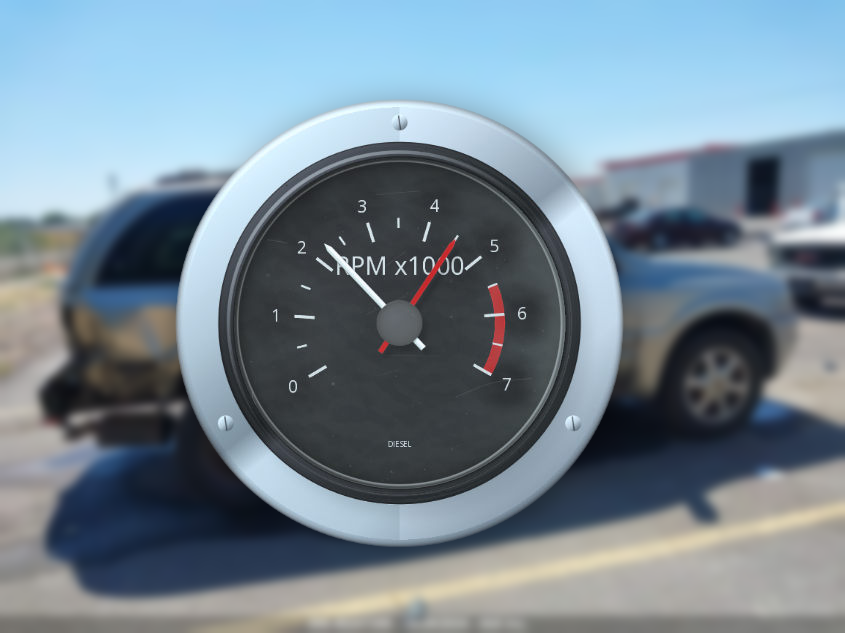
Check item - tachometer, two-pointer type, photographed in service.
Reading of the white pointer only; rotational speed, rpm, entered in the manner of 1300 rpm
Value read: 2250 rpm
